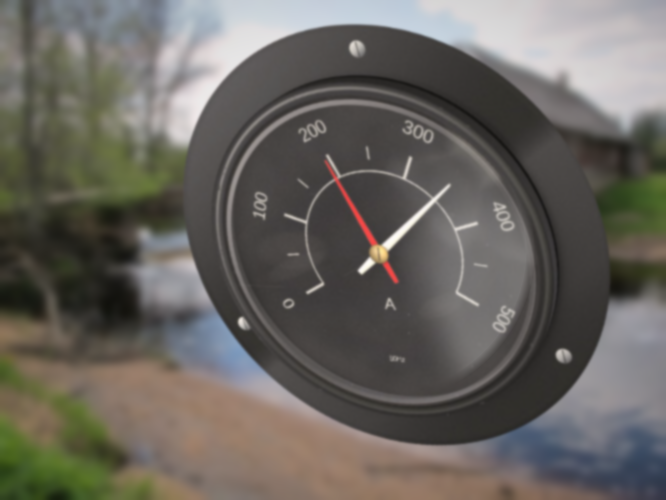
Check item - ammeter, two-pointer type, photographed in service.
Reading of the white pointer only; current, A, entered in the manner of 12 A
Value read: 350 A
